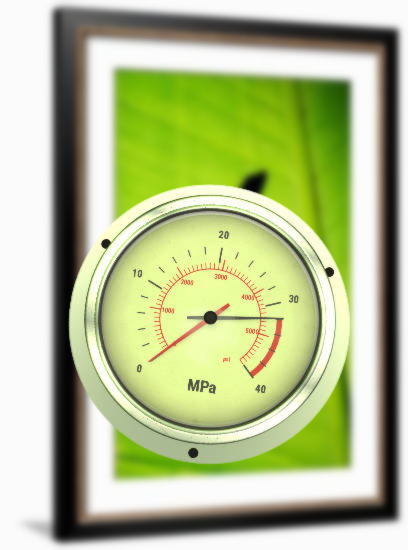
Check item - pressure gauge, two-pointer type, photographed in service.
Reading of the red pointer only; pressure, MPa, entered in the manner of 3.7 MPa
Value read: 0 MPa
